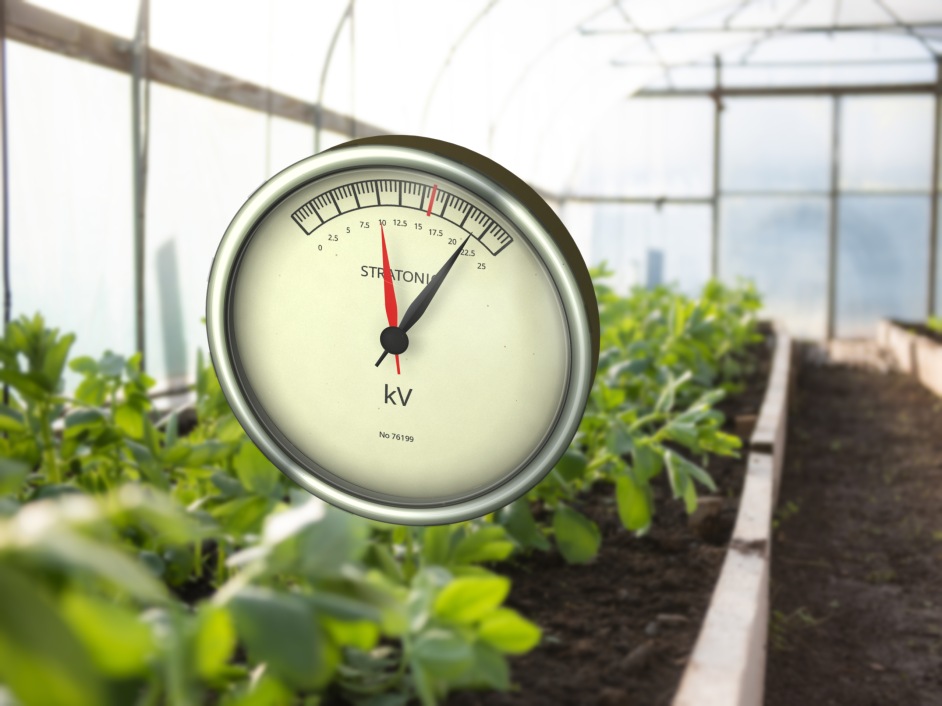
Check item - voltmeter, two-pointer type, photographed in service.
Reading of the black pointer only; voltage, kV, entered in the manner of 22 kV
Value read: 21.5 kV
